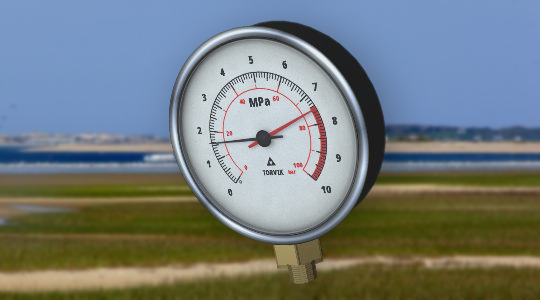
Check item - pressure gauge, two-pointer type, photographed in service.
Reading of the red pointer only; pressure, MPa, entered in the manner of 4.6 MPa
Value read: 7.5 MPa
